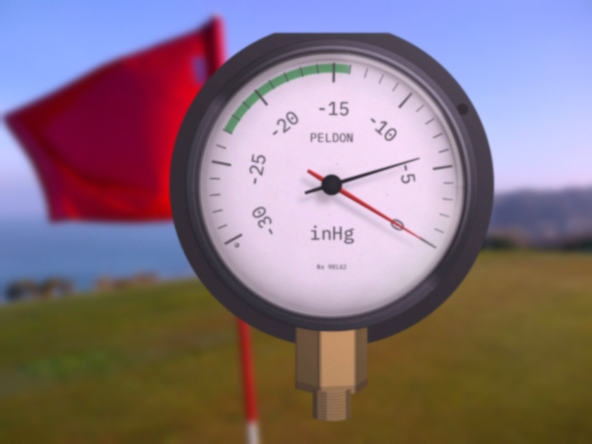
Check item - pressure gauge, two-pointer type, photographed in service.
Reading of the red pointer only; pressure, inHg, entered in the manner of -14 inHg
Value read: 0 inHg
